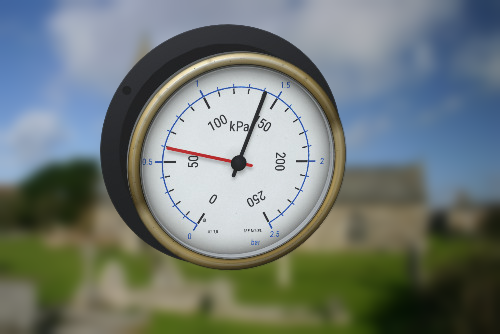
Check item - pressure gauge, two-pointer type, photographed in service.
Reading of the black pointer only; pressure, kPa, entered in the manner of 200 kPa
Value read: 140 kPa
